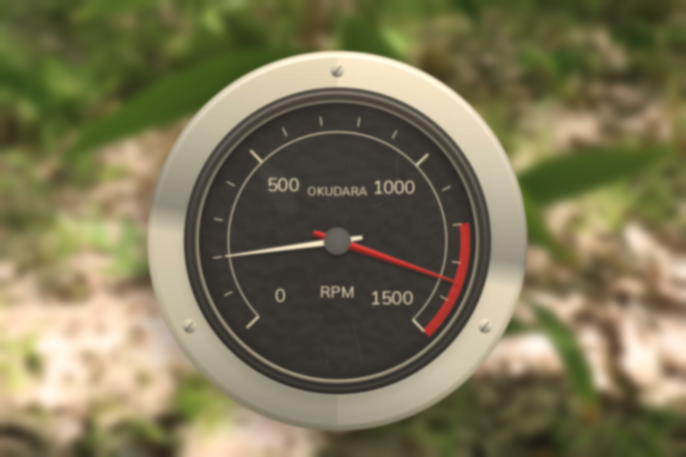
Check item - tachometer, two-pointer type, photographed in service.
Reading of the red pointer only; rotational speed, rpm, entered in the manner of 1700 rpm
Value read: 1350 rpm
